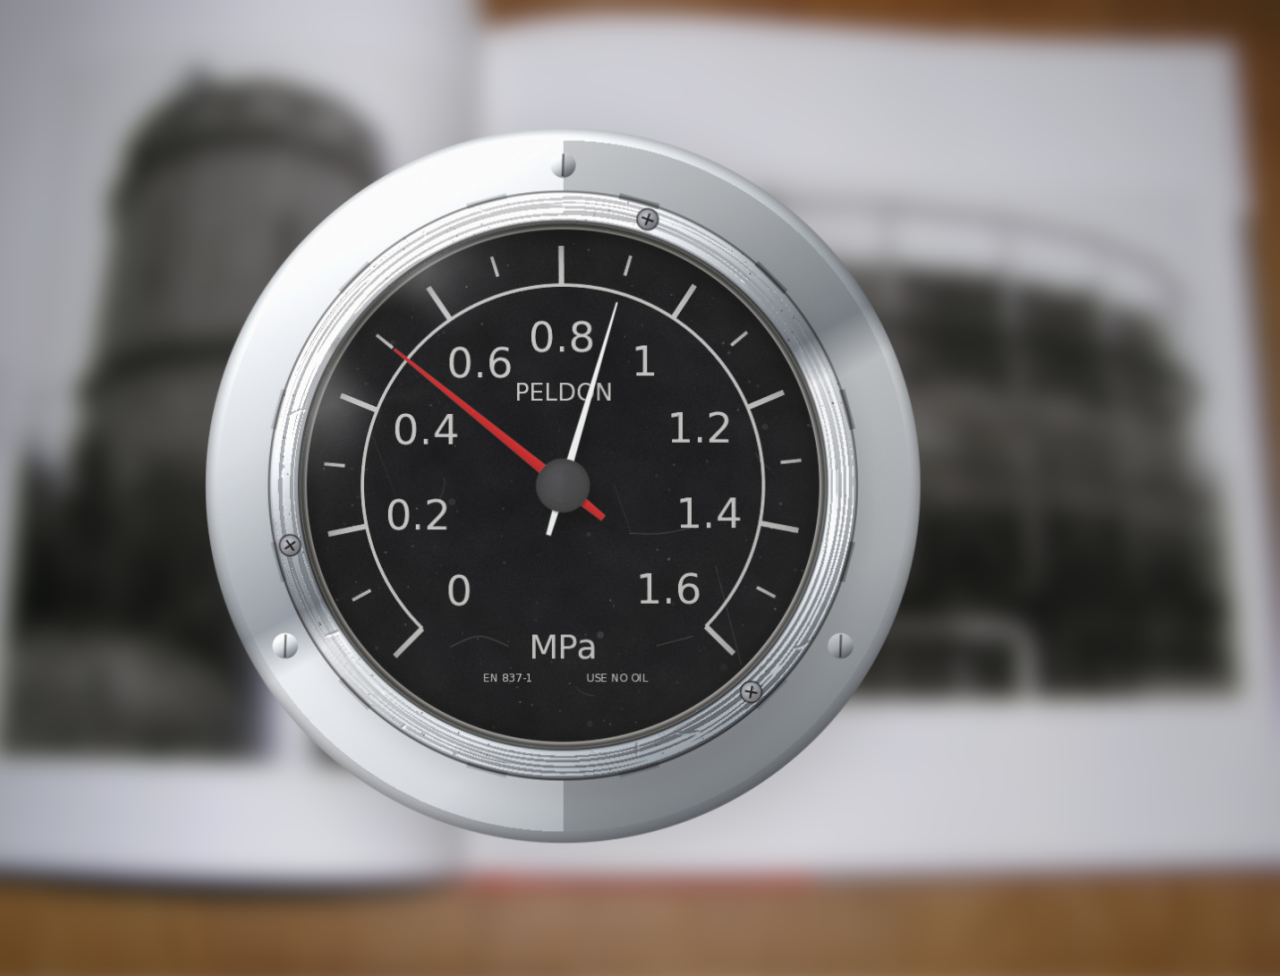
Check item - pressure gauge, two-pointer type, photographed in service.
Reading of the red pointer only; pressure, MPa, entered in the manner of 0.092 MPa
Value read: 0.5 MPa
